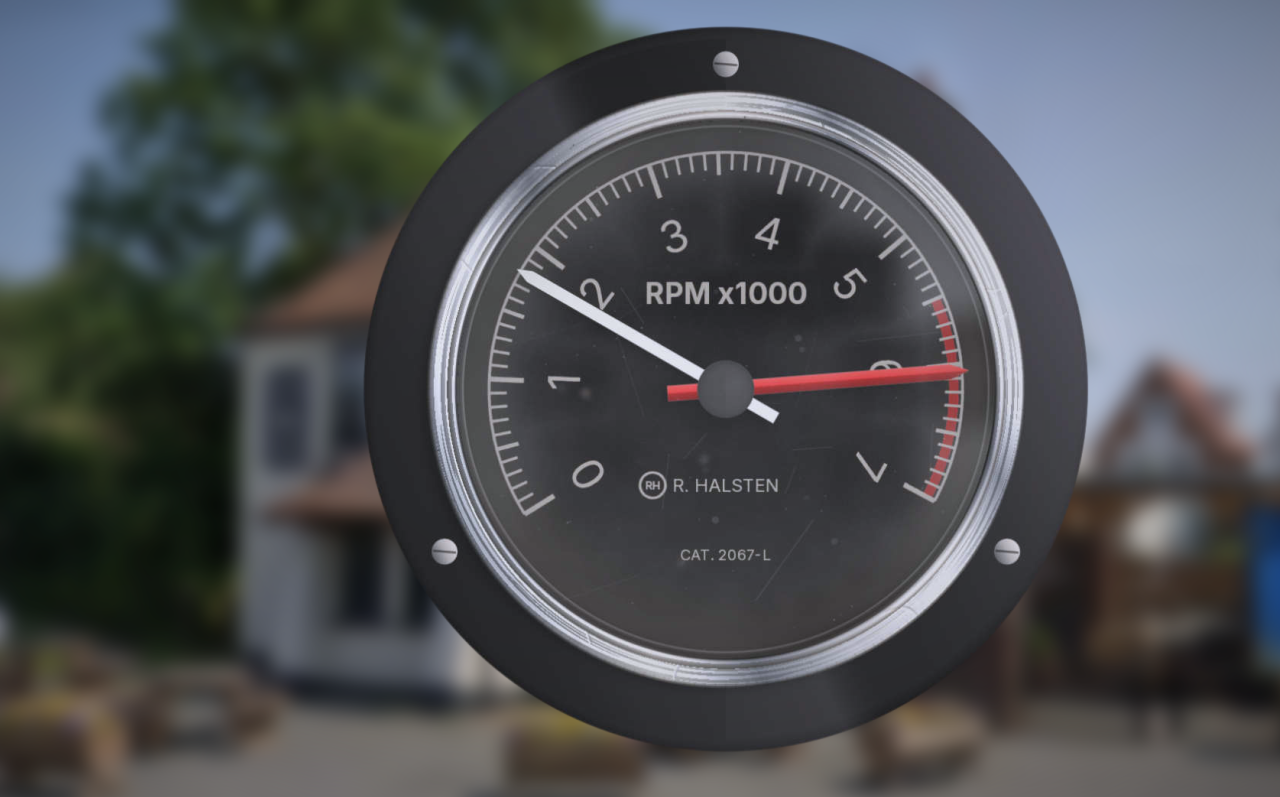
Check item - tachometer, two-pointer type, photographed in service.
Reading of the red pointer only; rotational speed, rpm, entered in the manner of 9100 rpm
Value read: 6050 rpm
